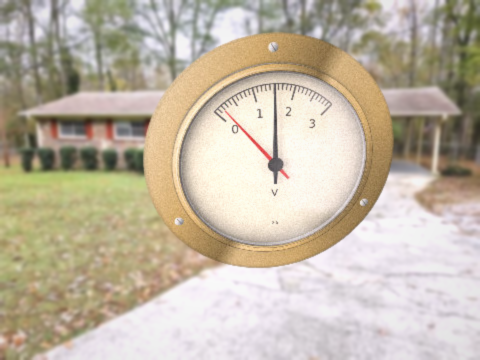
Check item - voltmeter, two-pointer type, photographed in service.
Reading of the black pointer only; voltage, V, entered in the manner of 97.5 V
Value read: 1.5 V
